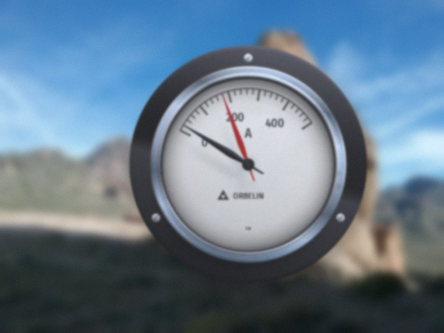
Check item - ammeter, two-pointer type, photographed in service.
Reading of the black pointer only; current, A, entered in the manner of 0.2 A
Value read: 20 A
